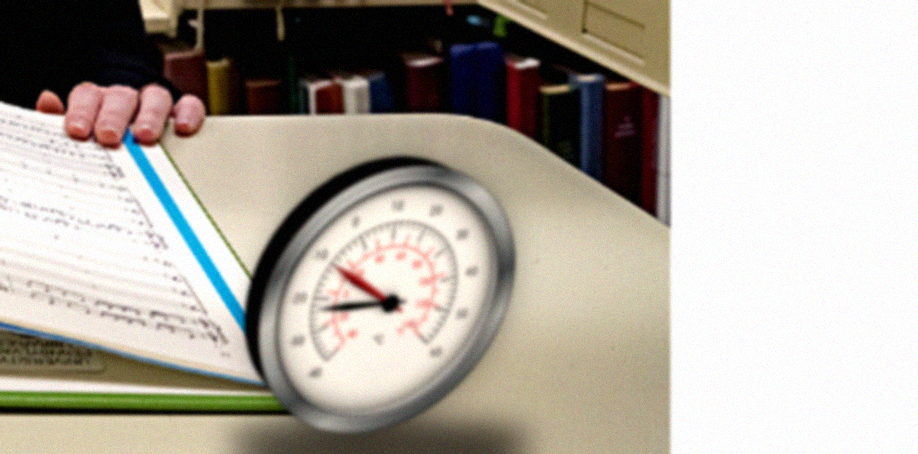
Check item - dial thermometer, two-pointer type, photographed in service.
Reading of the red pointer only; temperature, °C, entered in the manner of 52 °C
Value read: -10 °C
